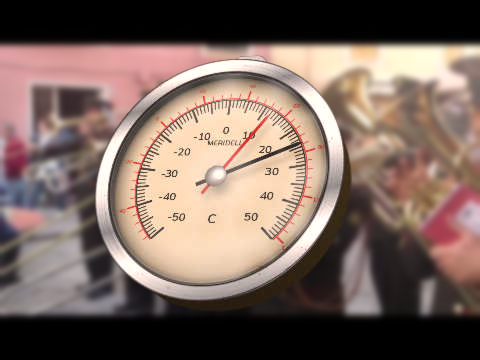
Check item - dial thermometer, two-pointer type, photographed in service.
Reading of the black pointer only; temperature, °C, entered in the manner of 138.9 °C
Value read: 25 °C
